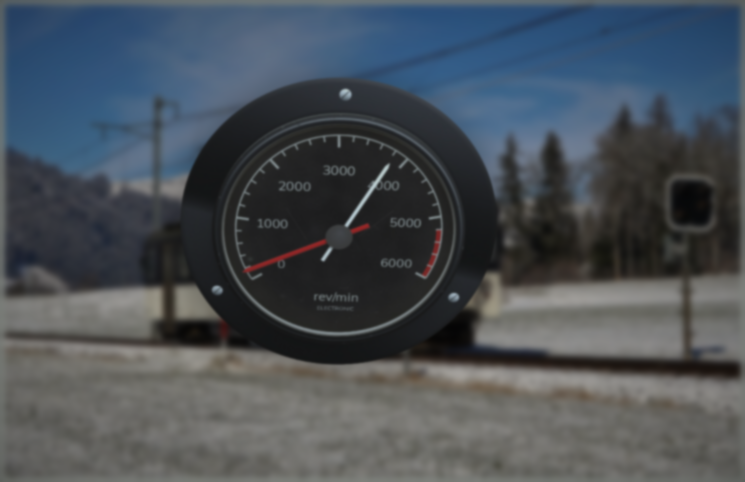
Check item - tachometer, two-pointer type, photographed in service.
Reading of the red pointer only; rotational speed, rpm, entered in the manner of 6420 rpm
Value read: 200 rpm
